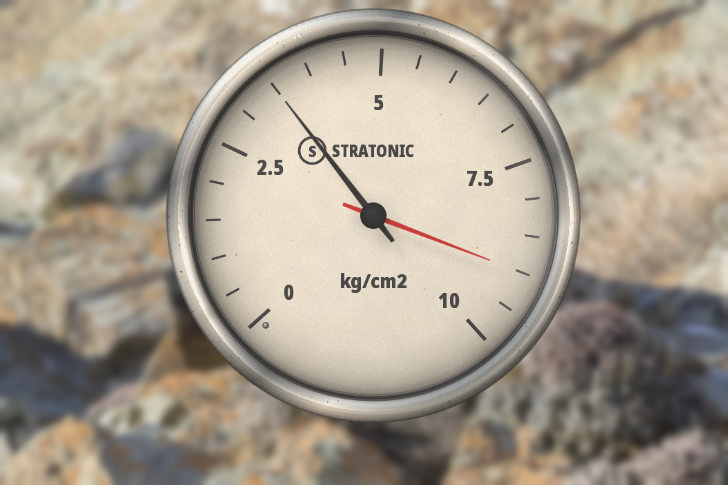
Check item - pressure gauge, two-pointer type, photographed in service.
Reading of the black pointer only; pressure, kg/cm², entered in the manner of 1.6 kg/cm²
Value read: 3.5 kg/cm²
